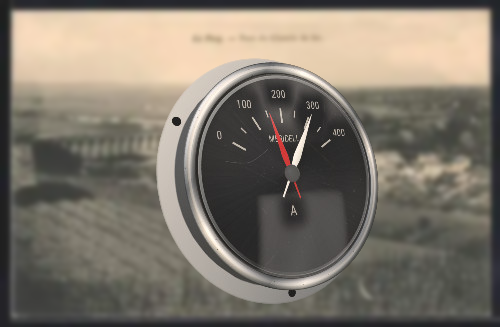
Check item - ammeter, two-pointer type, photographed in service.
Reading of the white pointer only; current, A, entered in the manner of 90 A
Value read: 300 A
